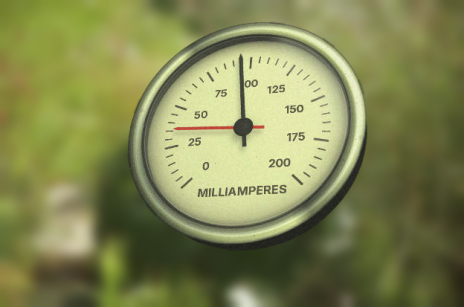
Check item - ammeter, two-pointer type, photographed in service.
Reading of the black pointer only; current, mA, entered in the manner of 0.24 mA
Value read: 95 mA
